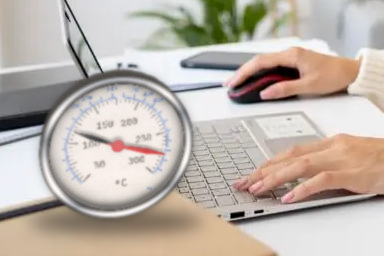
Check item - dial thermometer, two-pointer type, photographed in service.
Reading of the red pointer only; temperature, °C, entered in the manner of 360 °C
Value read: 275 °C
